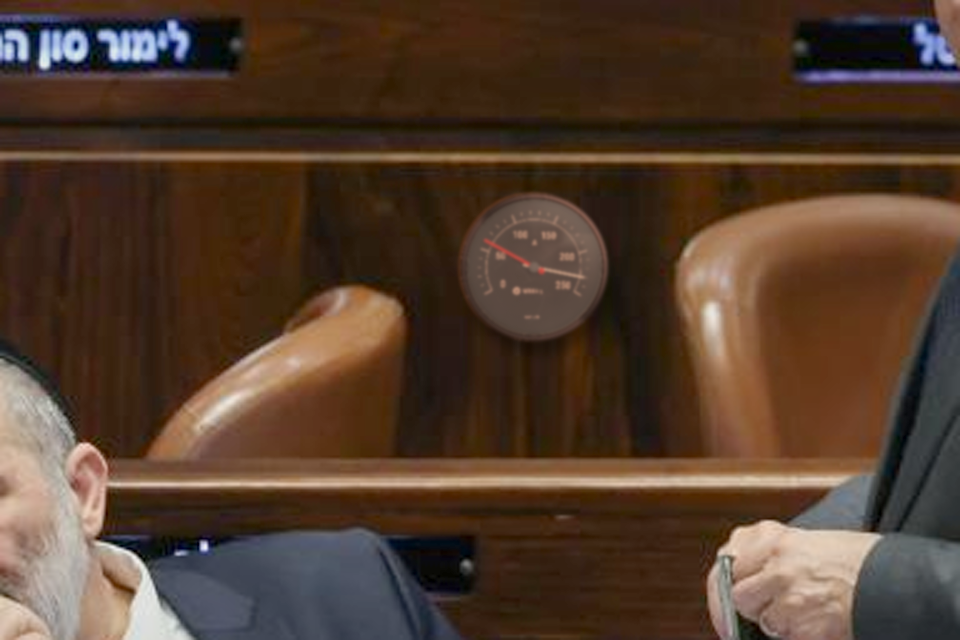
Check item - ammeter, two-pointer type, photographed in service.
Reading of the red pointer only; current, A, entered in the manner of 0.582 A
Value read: 60 A
